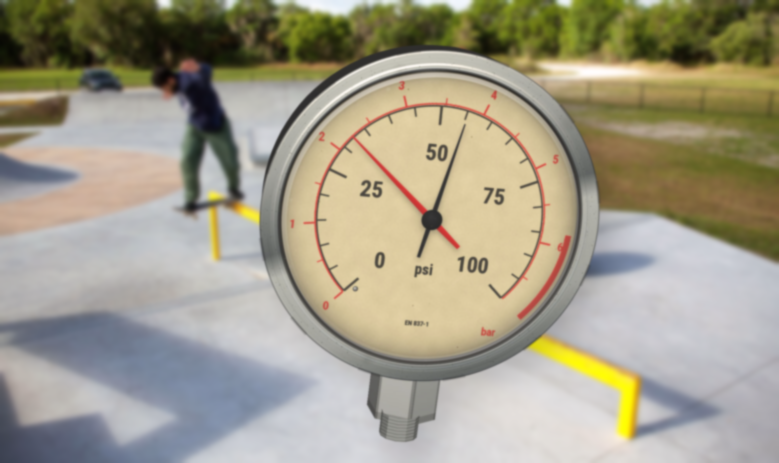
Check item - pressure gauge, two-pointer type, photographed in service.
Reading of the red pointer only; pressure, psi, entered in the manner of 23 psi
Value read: 32.5 psi
